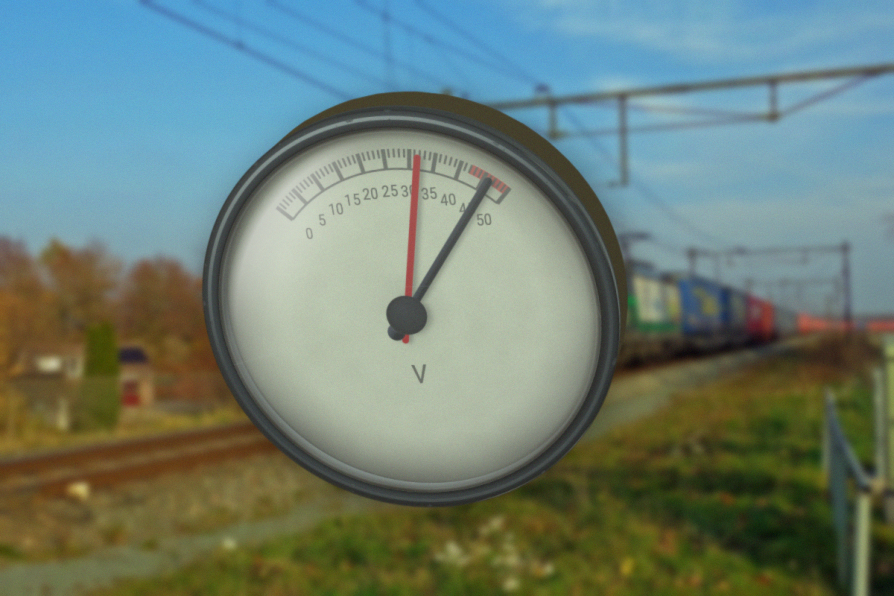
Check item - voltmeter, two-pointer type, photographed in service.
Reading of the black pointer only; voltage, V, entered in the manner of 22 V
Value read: 46 V
